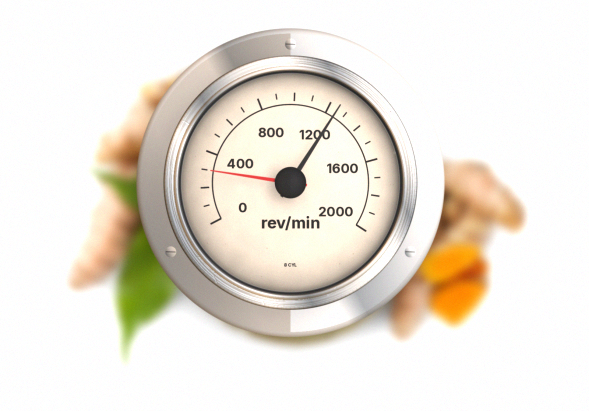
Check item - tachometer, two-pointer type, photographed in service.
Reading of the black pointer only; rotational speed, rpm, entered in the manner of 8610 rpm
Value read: 1250 rpm
